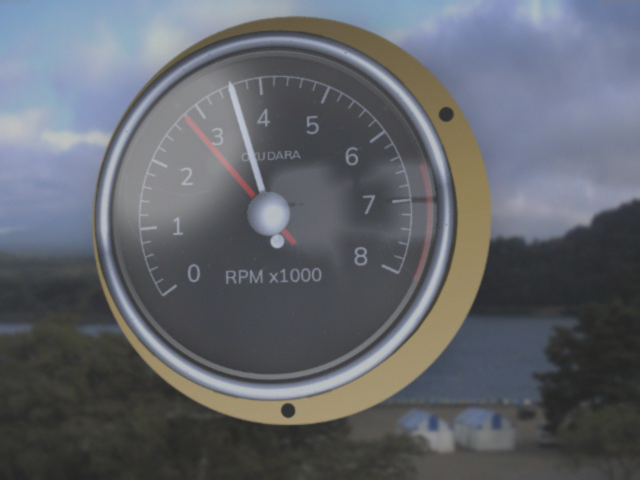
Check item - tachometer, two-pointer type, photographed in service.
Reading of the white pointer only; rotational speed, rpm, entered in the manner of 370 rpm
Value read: 3600 rpm
